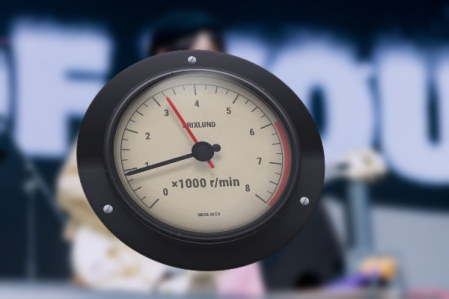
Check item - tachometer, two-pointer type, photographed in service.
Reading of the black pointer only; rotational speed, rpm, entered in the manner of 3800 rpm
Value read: 875 rpm
